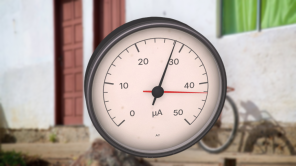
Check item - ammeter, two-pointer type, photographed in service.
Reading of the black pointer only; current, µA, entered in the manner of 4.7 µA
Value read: 28 µA
